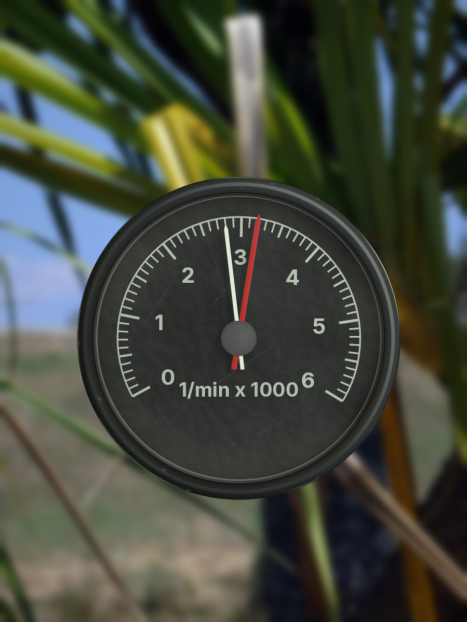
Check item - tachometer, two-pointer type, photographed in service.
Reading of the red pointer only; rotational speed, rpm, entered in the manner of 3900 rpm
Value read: 3200 rpm
